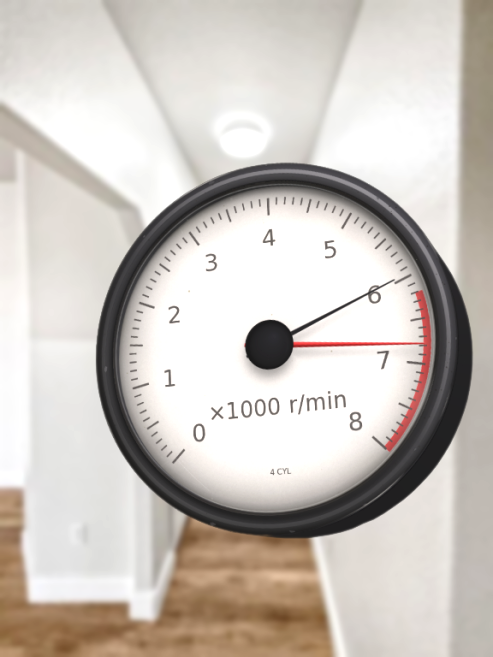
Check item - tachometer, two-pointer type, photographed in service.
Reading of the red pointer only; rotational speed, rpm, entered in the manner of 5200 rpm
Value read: 6800 rpm
